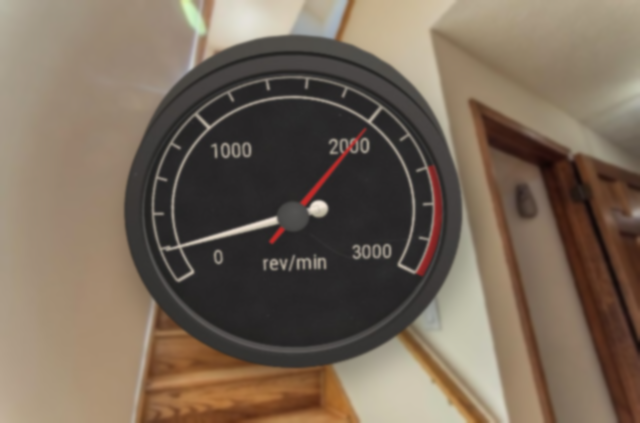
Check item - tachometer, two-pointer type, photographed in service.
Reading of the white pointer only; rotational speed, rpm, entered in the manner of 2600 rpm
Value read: 200 rpm
